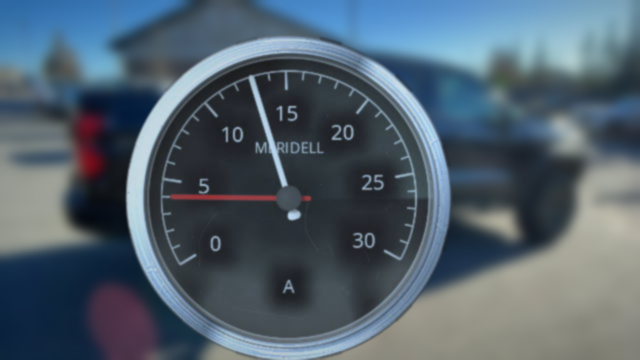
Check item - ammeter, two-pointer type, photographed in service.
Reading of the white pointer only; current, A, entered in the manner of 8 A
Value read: 13 A
